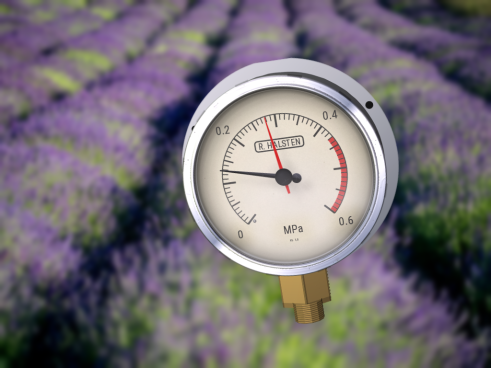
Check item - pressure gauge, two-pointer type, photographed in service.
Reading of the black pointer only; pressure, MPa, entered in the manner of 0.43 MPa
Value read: 0.13 MPa
